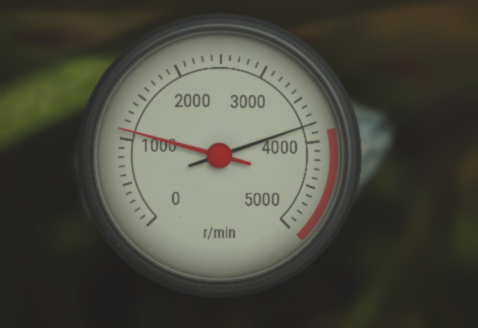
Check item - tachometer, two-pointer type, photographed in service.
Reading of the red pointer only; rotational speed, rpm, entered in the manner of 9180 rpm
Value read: 1100 rpm
